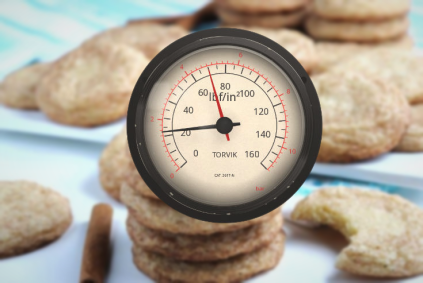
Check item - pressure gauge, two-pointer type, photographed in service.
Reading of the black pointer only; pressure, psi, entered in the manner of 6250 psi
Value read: 22.5 psi
